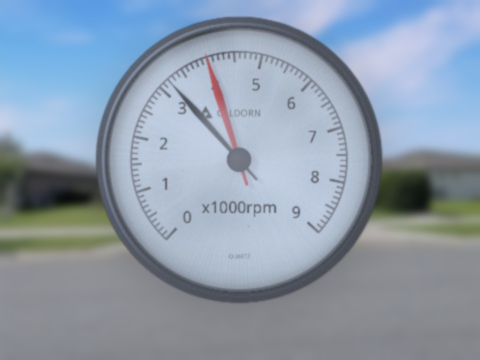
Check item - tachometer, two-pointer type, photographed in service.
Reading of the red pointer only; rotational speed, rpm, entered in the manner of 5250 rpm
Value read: 4000 rpm
